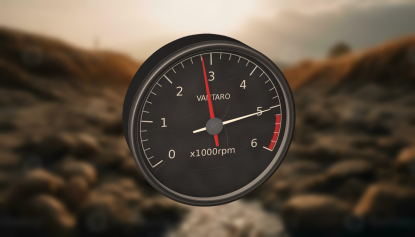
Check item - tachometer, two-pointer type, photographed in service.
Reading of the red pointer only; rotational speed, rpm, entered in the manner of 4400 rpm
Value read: 2800 rpm
